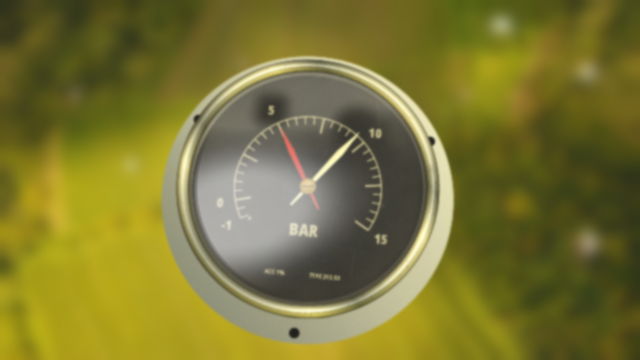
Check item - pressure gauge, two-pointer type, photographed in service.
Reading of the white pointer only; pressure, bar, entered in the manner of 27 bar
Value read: 9.5 bar
